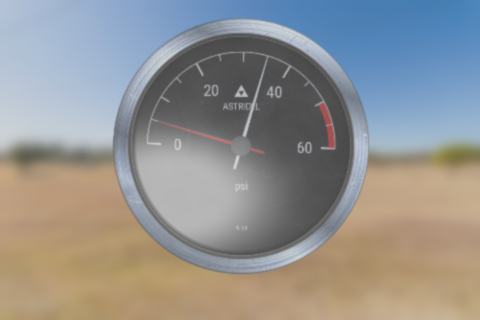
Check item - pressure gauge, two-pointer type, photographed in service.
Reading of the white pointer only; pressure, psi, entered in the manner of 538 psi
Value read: 35 psi
